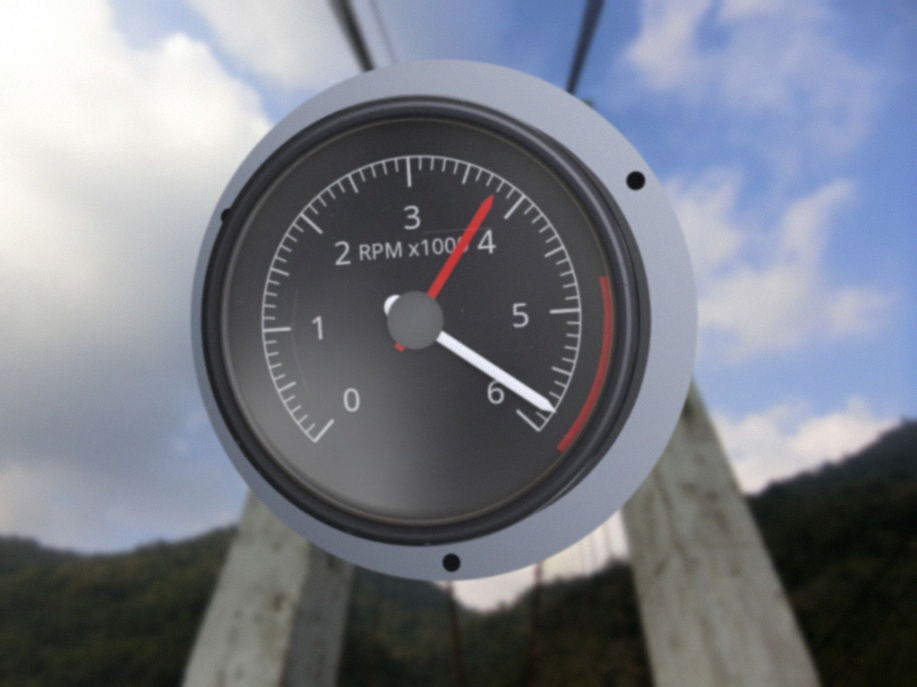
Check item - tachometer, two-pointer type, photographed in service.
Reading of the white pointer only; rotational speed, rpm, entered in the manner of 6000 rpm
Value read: 5800 rpm
